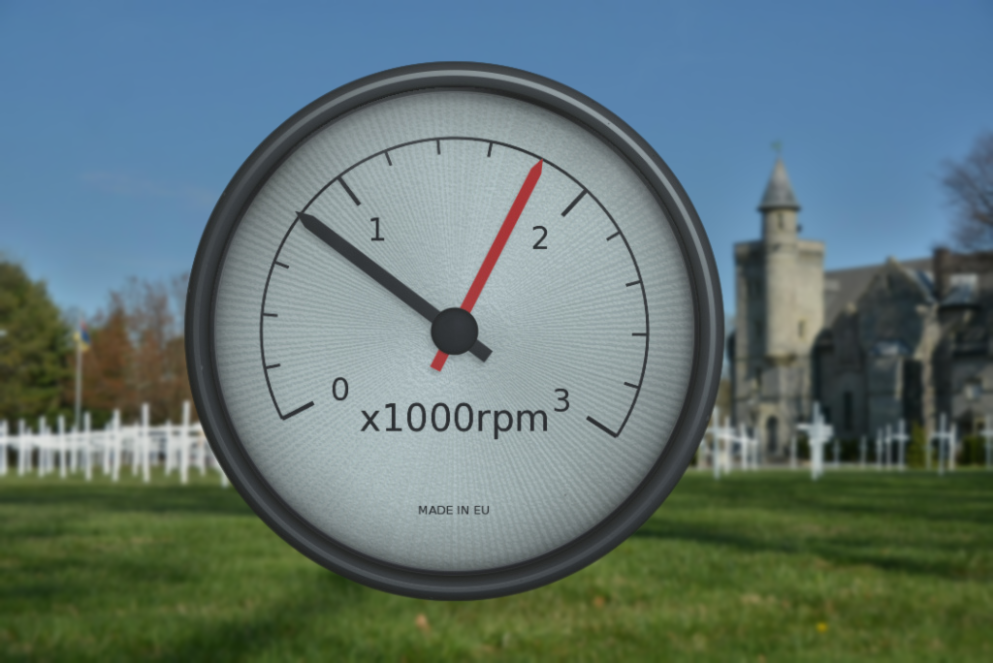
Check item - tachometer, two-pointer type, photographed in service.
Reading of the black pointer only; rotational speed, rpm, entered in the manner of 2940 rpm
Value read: 800 rpm
